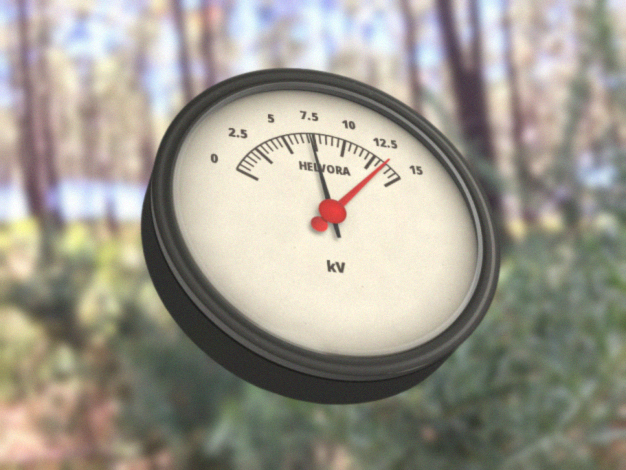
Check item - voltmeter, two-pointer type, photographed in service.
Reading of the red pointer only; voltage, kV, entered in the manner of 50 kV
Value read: 13.5 kV
